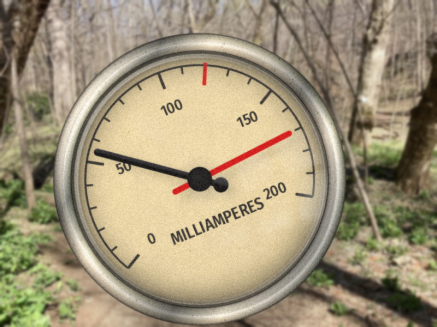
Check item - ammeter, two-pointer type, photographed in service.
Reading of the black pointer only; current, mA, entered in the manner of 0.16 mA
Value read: 55 mA
